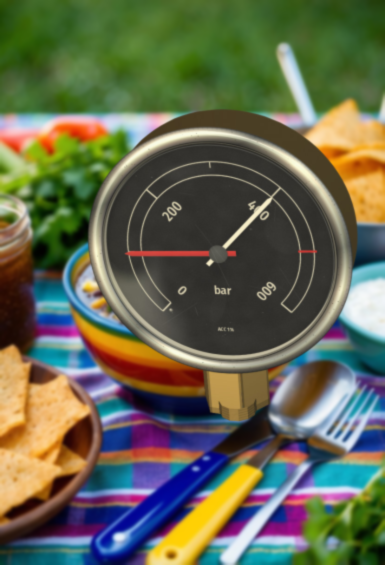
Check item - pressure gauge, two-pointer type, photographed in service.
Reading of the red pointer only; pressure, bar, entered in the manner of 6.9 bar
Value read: 100 bar
